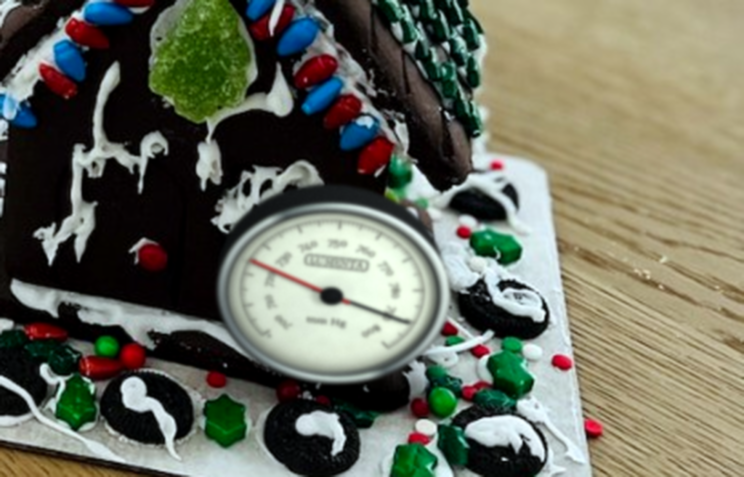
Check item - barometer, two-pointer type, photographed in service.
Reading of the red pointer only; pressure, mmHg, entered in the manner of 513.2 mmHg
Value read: 725 mmHg
